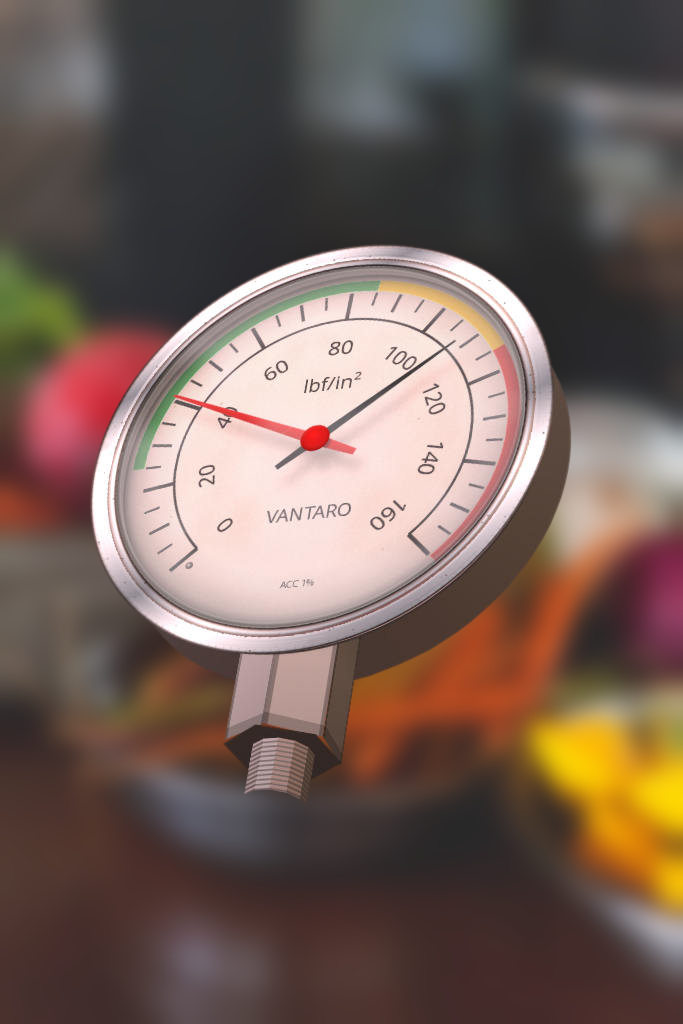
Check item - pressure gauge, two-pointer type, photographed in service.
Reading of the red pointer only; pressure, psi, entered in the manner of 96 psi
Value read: 40 psi
